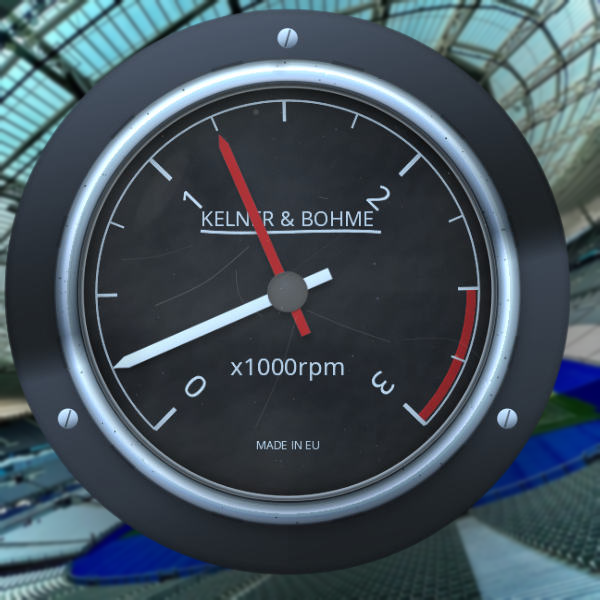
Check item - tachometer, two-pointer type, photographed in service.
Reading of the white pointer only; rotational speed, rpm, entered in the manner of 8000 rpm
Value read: 250 rpm
